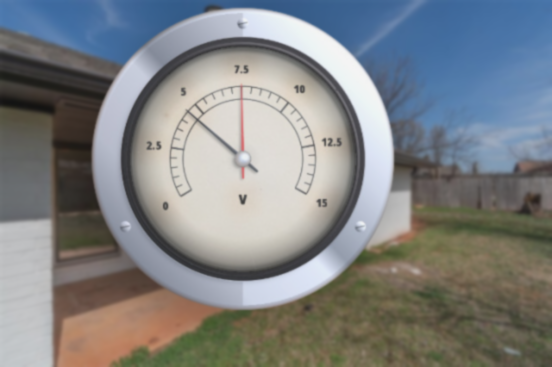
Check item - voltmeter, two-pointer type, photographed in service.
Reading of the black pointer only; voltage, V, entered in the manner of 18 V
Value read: 4.5 V
